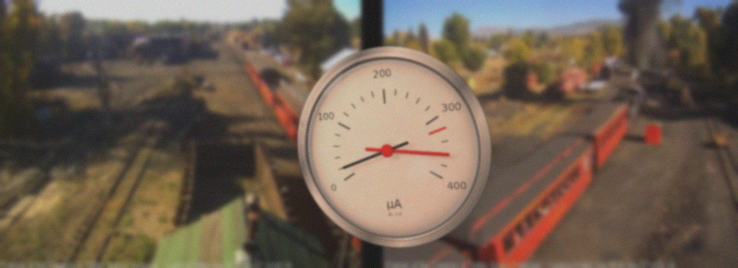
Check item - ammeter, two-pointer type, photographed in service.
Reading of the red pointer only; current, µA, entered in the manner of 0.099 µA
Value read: 360 µA
